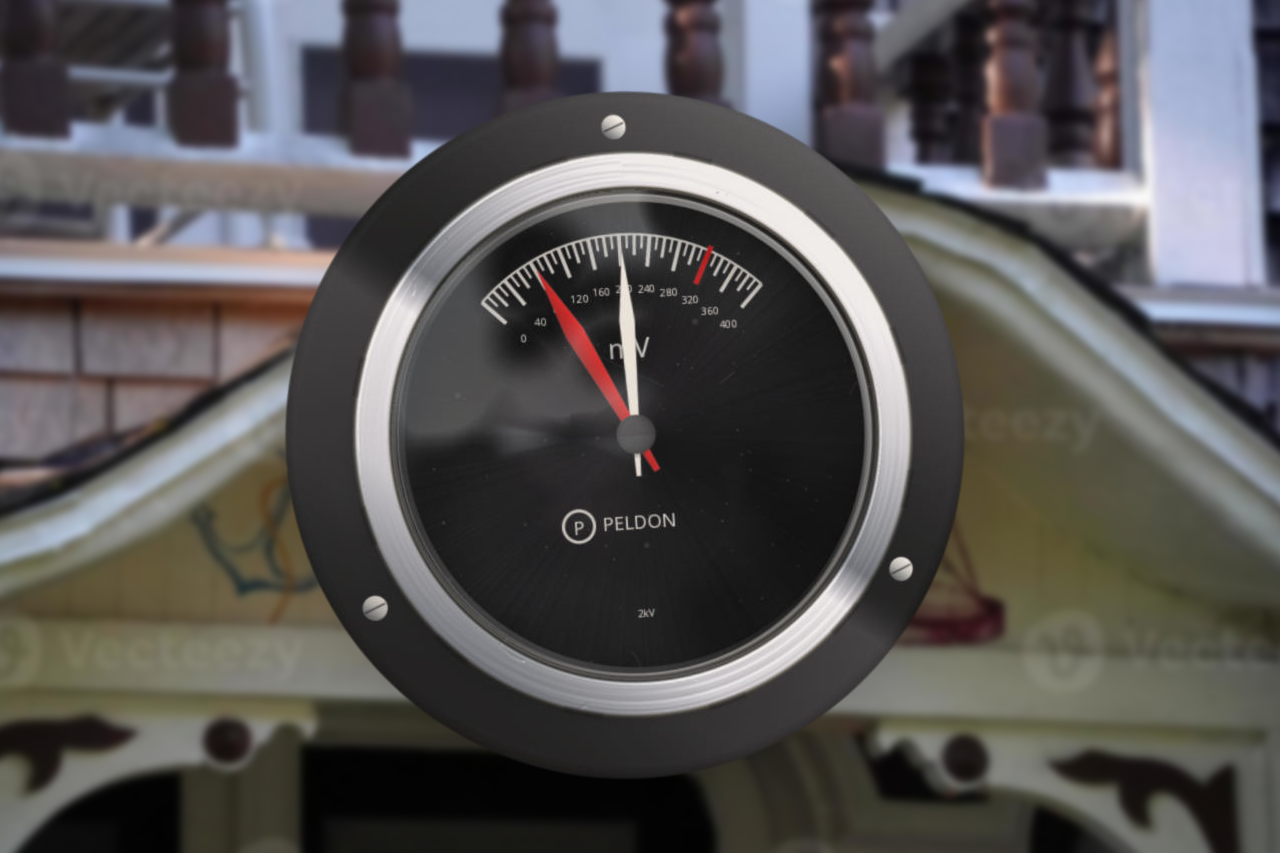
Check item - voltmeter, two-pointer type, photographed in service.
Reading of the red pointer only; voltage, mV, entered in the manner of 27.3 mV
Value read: 80 mV
